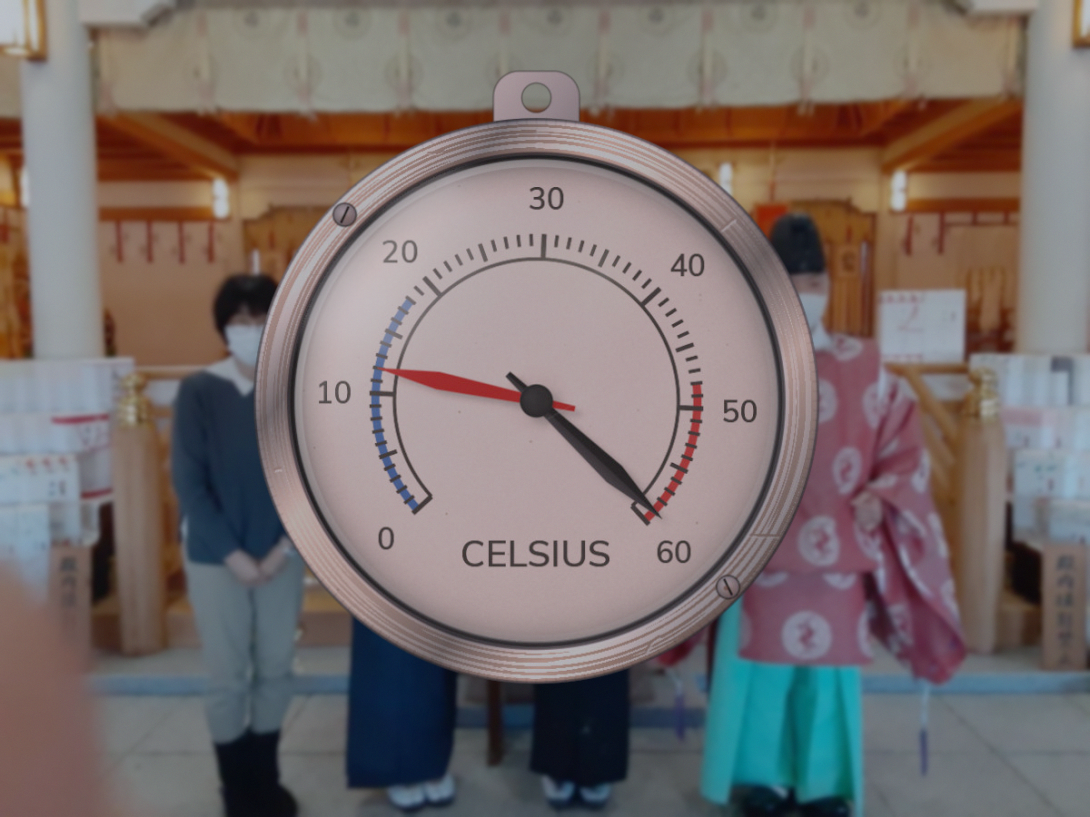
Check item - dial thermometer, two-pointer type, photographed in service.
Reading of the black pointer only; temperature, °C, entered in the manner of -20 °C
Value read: 59 °C
